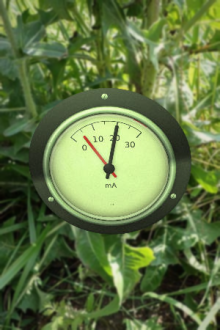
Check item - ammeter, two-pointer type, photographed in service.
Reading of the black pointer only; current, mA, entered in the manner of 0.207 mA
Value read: 20 mA
